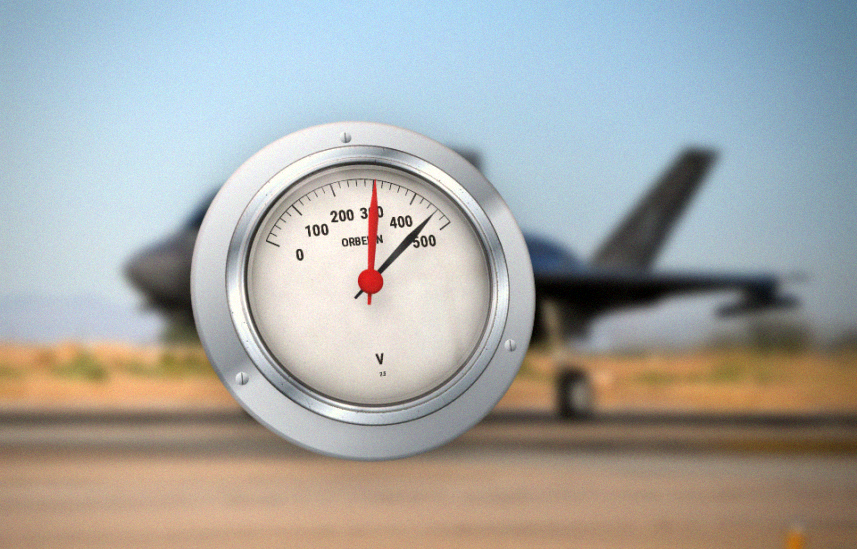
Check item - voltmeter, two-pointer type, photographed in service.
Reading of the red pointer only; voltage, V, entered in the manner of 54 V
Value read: 300 V
